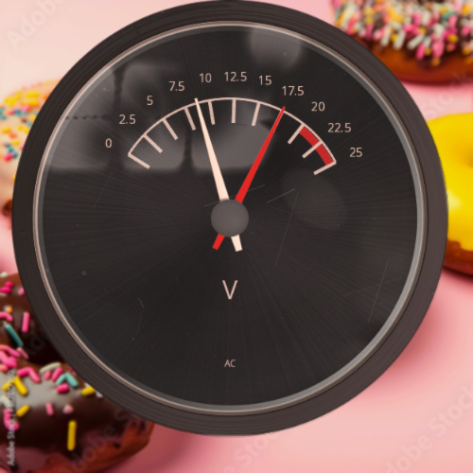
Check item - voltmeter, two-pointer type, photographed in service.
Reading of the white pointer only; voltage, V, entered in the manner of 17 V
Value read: 8.75 V
